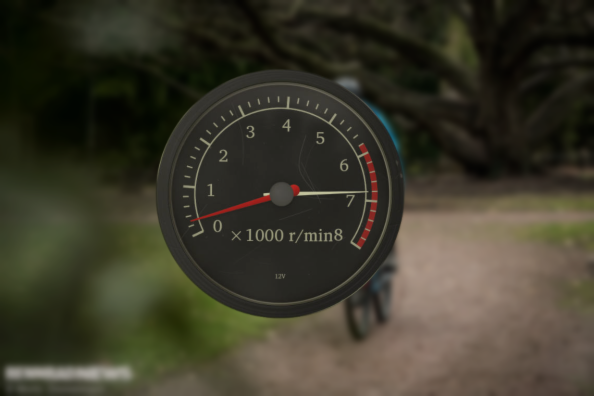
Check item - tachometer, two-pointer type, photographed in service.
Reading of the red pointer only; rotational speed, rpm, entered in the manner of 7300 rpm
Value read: 300 rpm
